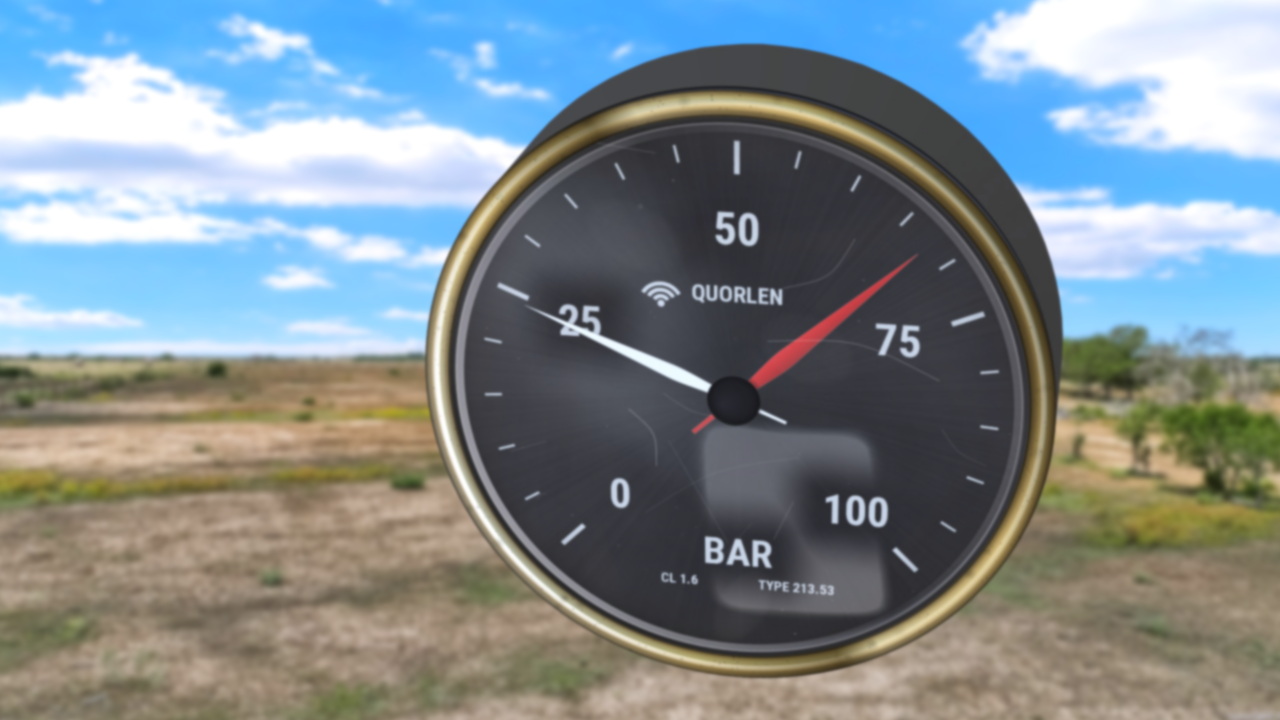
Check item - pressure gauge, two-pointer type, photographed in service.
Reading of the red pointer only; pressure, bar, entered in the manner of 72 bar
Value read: 67.5 bar
